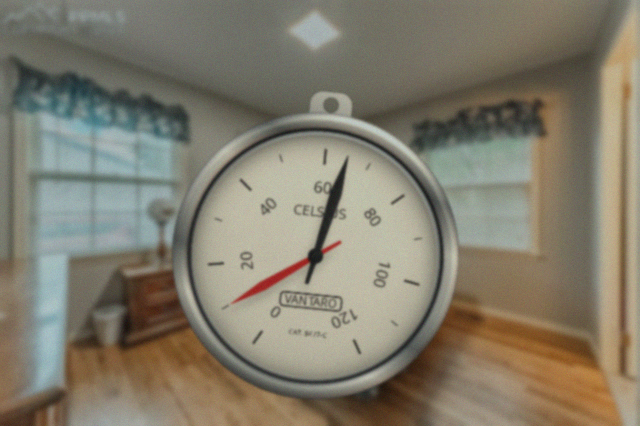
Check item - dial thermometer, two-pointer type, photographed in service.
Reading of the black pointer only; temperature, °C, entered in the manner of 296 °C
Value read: 65 °C
